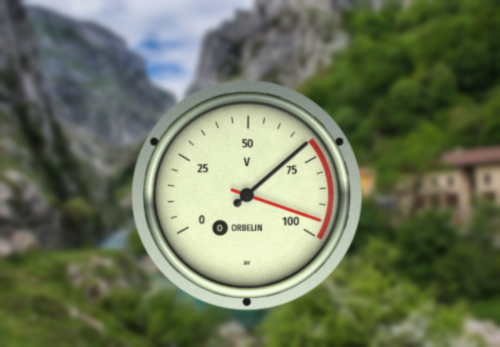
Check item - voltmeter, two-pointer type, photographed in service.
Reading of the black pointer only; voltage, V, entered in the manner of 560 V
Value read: 70 V
